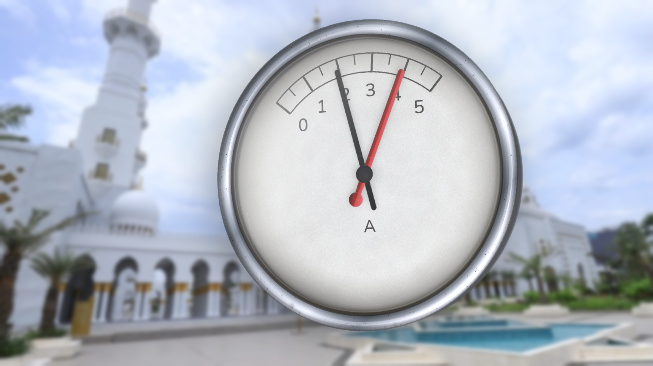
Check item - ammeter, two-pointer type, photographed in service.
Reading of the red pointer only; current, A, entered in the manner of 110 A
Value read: 4 A
